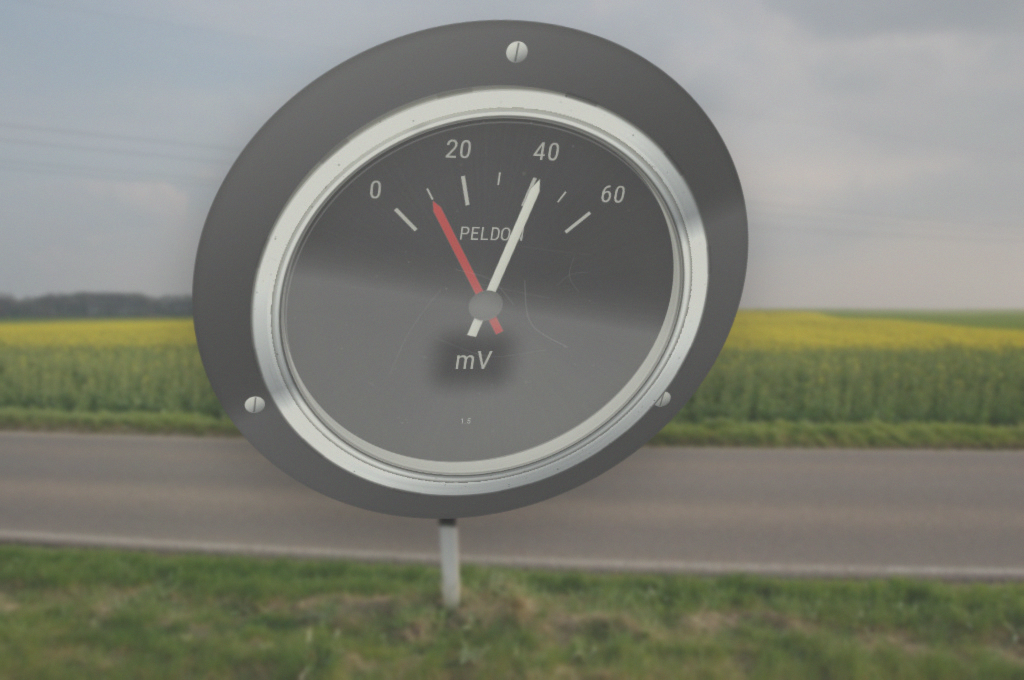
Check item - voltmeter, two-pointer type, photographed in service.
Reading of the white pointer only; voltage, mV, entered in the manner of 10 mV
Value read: 40 mV
